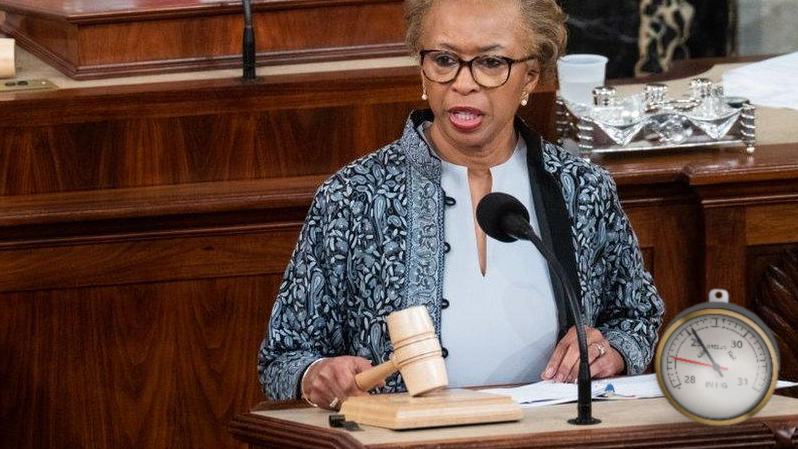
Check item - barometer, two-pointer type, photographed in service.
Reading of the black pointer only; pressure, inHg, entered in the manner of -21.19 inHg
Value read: 29.1 inHg
